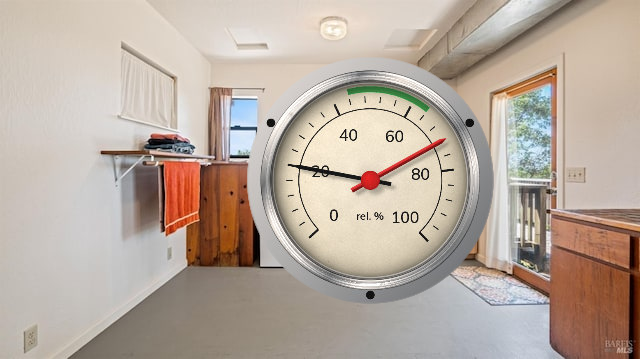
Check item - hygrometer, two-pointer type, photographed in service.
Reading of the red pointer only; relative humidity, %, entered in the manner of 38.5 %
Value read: 72 %
